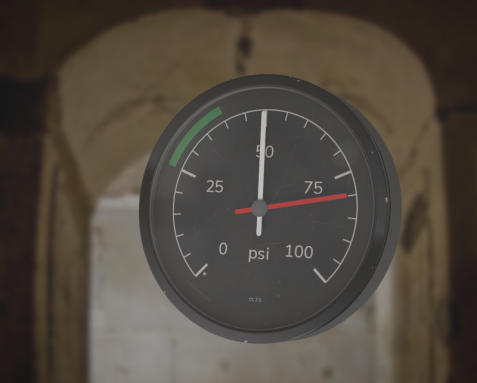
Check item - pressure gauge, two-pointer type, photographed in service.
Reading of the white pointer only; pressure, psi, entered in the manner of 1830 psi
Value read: 50 psi
